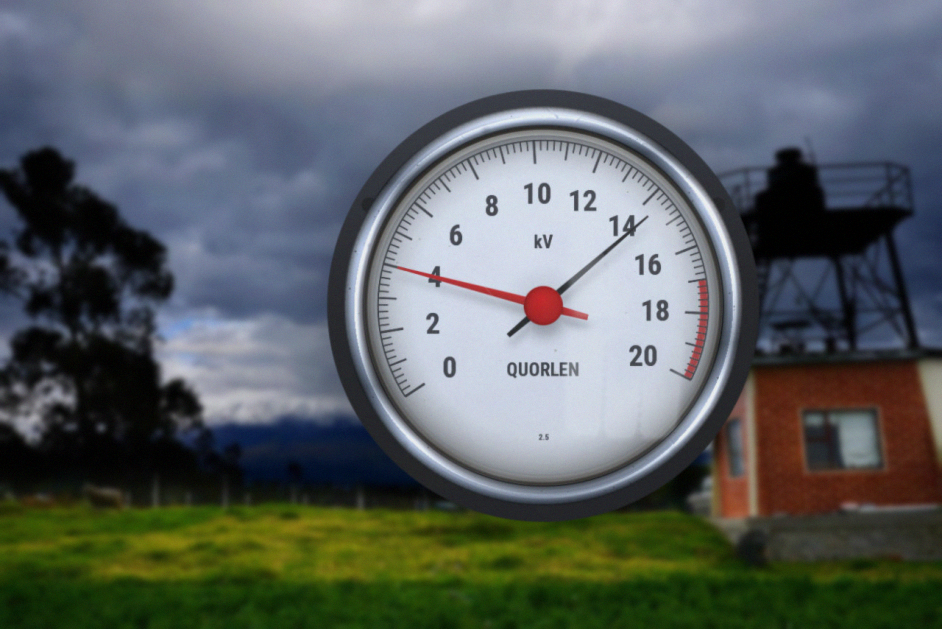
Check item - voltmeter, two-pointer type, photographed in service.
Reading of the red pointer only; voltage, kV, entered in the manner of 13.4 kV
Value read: 4 kV
